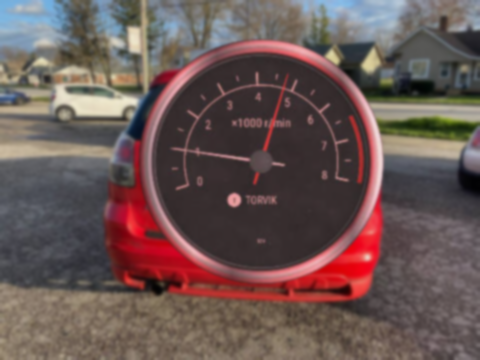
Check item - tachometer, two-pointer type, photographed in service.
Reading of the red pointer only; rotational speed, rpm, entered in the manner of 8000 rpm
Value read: 4750 rpm
